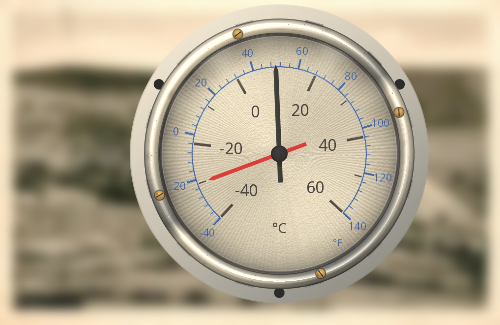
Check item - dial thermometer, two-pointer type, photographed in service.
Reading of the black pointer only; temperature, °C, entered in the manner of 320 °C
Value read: 10 °C
